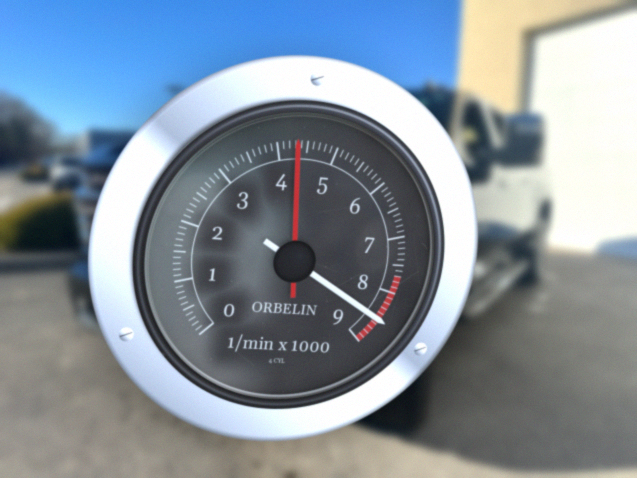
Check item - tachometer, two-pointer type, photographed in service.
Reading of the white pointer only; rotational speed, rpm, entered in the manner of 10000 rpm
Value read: 8500 rpm
